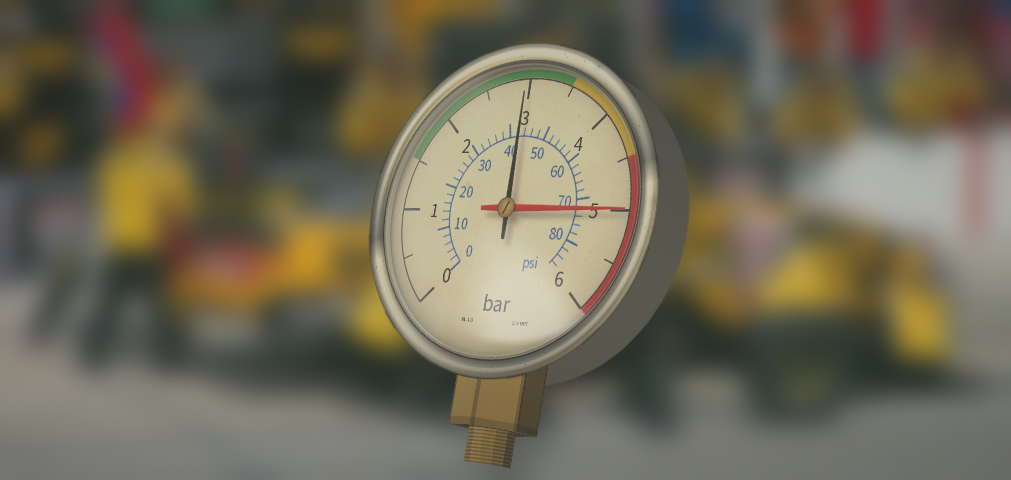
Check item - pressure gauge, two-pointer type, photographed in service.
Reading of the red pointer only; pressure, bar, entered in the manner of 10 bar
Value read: 5 bar
